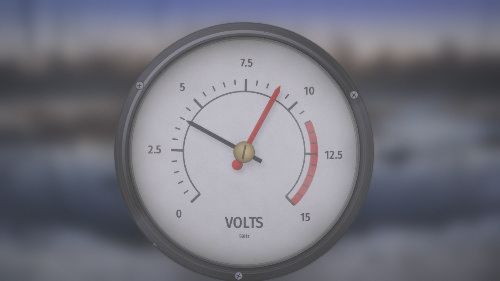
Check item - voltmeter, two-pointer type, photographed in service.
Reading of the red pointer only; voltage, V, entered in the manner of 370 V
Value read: 9 V
